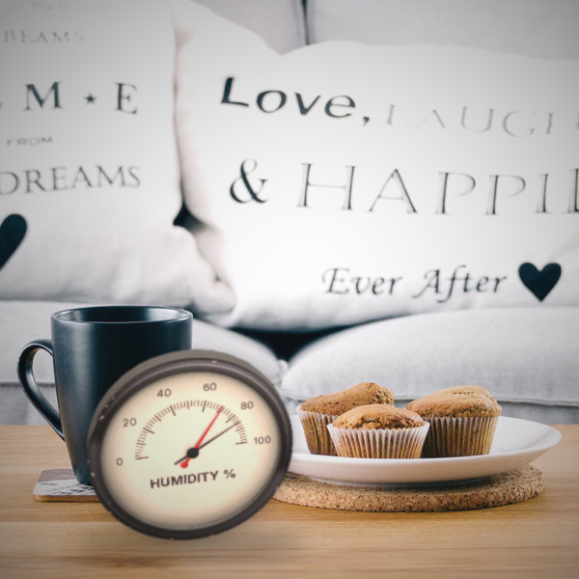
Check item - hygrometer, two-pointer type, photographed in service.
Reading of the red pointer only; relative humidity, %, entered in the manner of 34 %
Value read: 70 %
